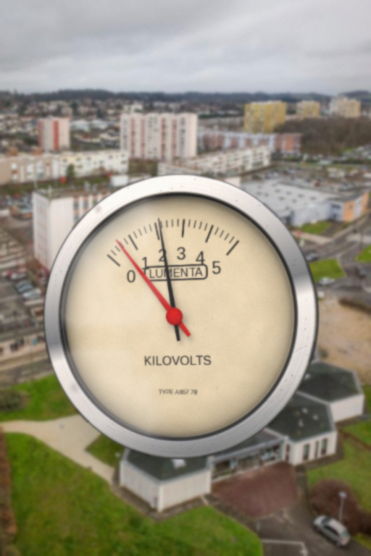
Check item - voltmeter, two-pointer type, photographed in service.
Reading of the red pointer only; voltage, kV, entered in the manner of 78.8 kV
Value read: 0.6 kV
